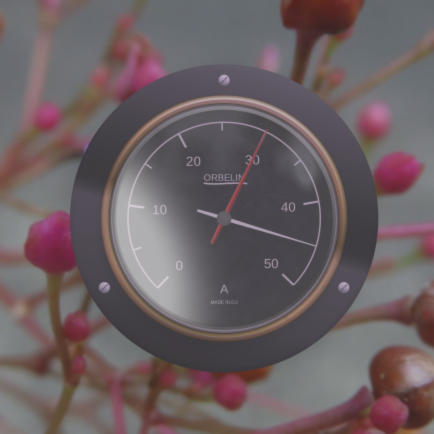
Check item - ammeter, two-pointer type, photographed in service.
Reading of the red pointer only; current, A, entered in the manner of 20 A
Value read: 30 A
